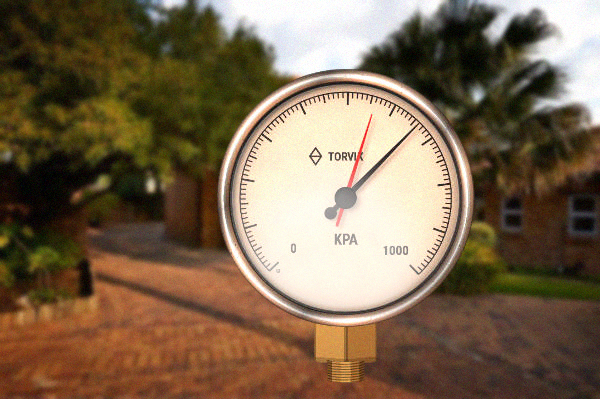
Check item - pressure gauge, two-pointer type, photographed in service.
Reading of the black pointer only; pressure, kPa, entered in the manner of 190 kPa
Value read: 660 kPa
